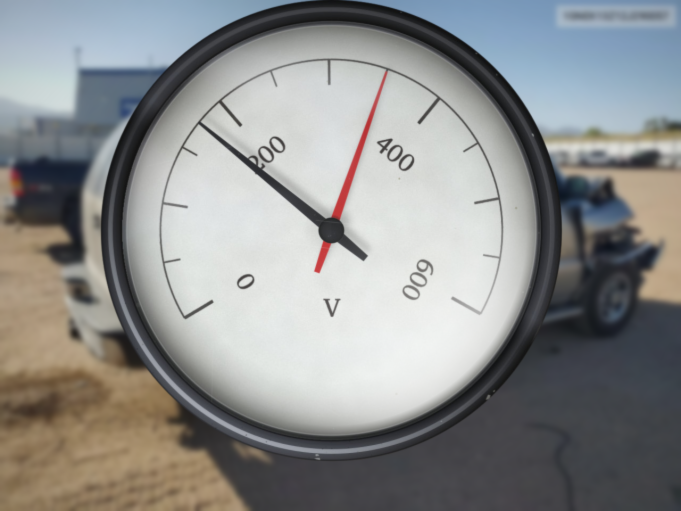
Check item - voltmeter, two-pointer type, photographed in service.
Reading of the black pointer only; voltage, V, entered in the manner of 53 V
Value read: 175 V
